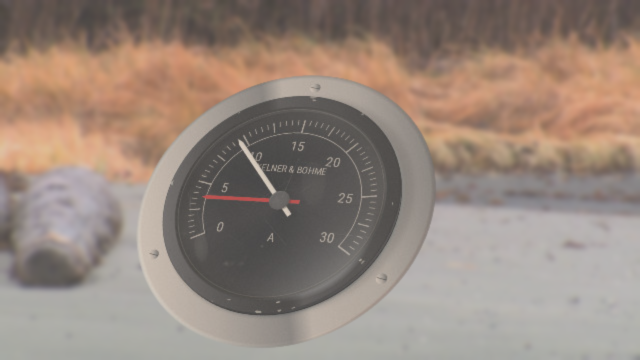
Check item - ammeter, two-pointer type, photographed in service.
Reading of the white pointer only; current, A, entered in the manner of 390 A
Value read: 9.5 A
